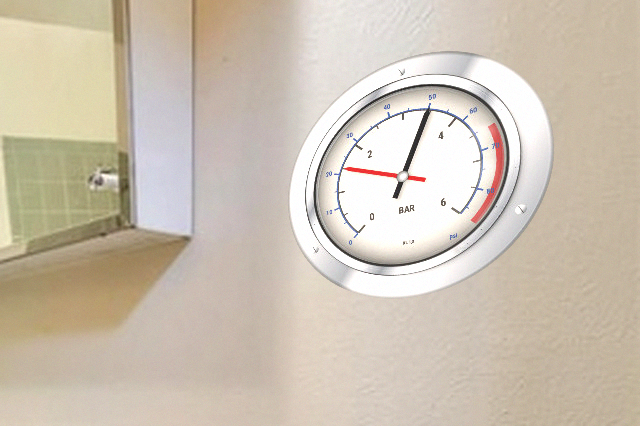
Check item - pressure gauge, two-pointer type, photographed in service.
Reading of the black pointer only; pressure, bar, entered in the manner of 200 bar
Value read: 3.5 bar
